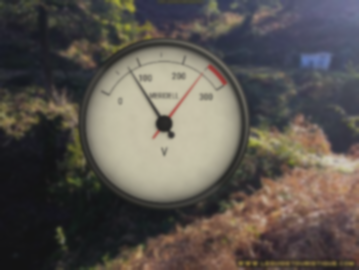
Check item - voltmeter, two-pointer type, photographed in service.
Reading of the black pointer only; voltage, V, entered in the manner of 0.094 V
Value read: 75 V
